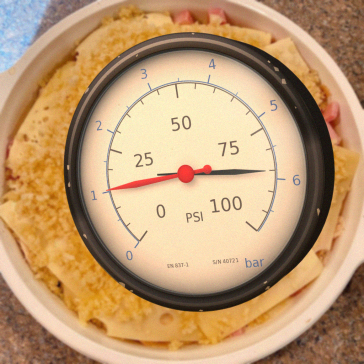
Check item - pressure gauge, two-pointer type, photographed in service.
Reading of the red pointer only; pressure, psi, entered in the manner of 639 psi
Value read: 15 psi
